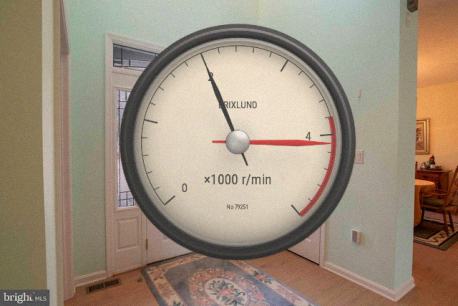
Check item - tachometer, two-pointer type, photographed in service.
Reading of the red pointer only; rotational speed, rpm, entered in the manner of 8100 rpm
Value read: 4100 rpm
